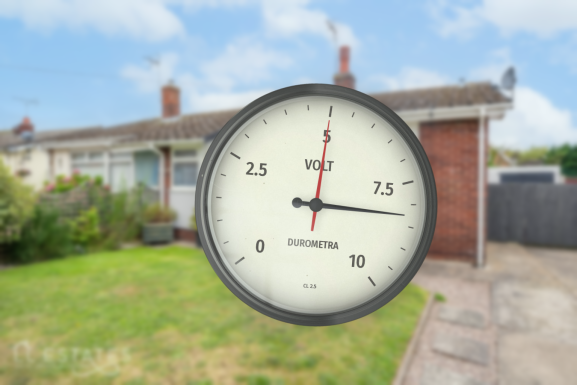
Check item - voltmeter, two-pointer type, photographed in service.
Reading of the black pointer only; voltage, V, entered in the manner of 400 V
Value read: 8.25 V
